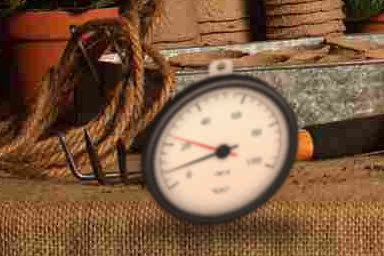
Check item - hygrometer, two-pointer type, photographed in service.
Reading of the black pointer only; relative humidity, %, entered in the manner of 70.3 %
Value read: 8 %
